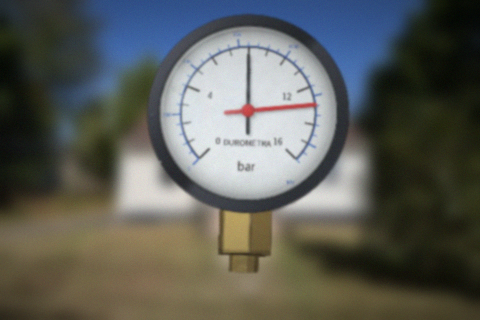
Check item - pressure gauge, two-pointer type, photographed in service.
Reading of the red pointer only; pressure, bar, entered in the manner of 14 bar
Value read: 13 bar
